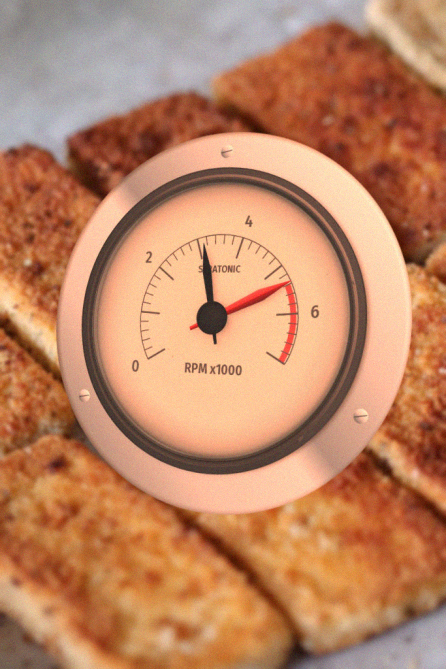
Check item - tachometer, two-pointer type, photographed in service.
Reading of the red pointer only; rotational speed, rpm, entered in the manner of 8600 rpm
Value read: 5400 rpm
